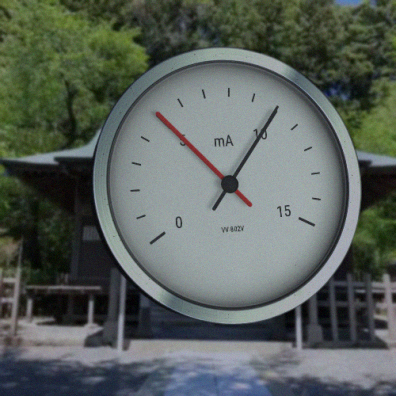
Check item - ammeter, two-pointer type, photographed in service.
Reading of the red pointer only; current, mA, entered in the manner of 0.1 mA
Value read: 5 mA
